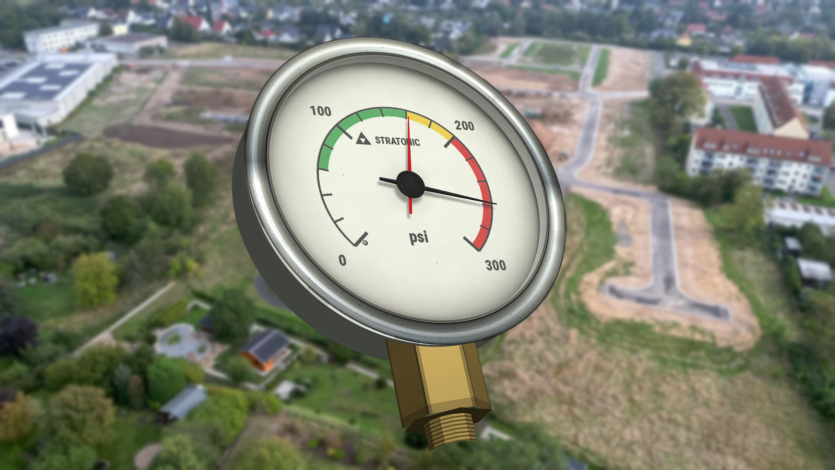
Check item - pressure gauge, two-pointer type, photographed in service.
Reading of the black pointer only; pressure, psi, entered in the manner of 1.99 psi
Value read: 260 psi
